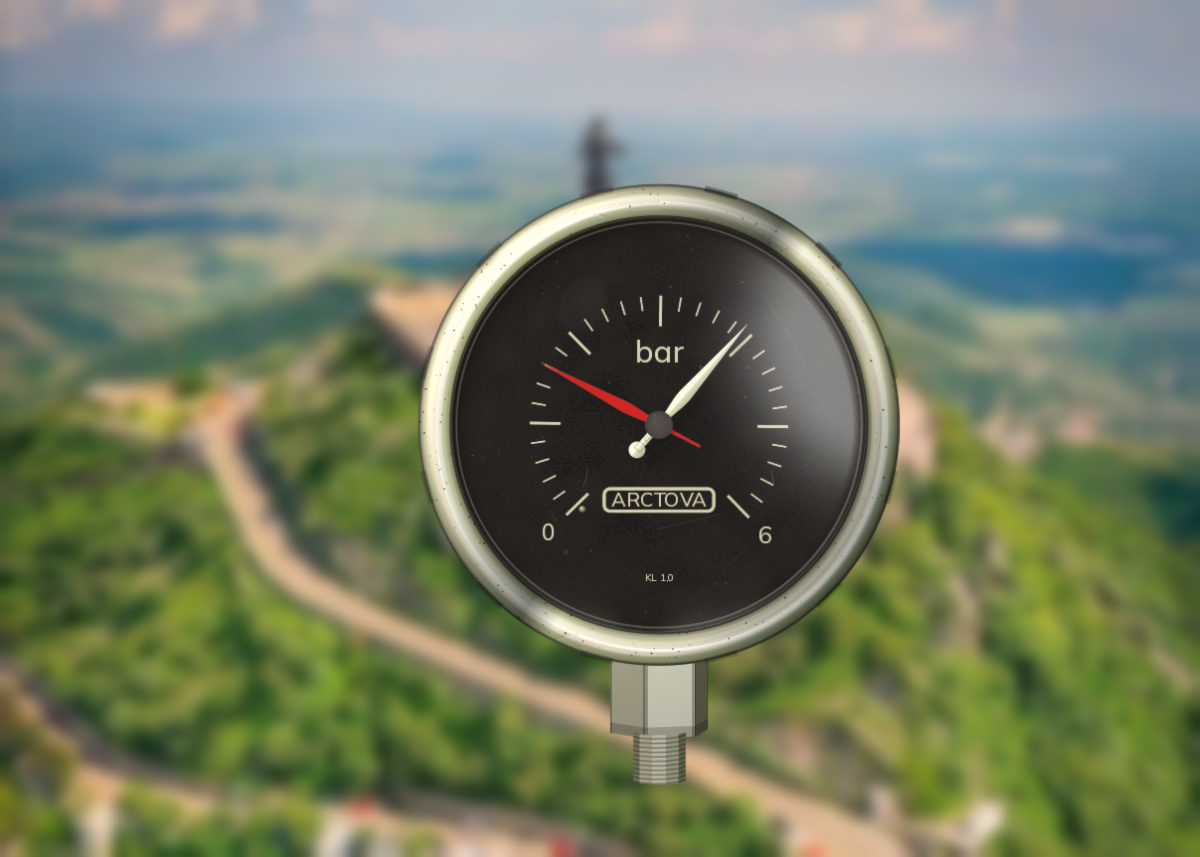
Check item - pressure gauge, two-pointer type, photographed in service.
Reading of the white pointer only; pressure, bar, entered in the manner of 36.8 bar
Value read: 3.9 bar
